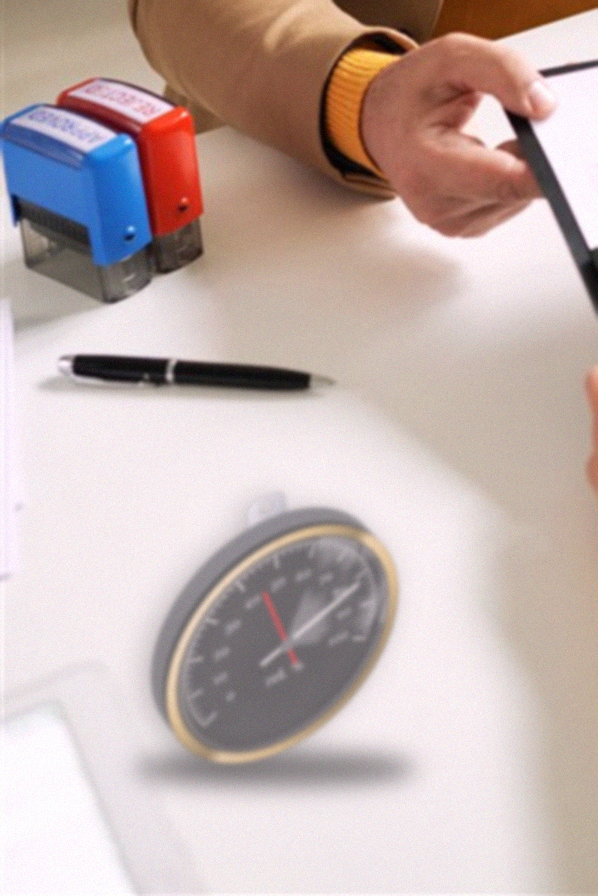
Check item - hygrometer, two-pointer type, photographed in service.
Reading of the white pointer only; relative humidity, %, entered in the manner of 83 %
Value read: 80 %
